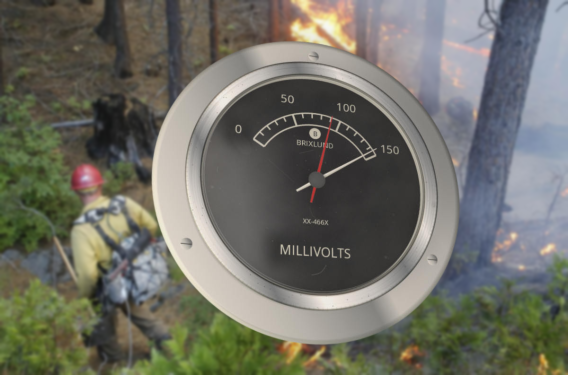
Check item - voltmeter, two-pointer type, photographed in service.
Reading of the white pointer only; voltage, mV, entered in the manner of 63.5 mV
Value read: 145 mV
